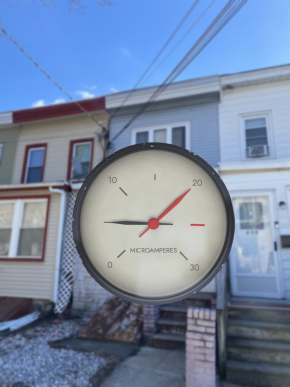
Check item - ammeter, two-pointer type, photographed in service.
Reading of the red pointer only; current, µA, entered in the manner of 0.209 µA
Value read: 20 µA
